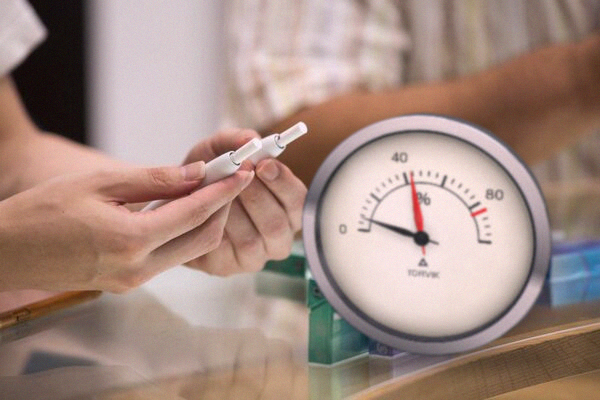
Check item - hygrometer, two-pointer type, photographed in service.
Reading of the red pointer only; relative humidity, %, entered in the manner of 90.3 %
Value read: 44 %
